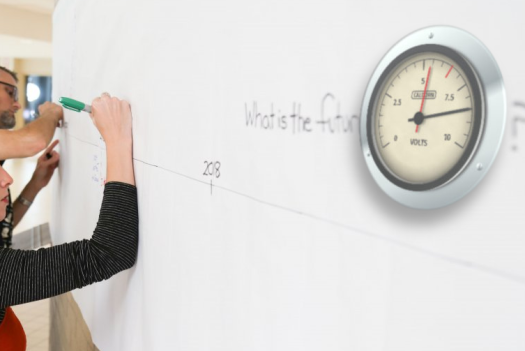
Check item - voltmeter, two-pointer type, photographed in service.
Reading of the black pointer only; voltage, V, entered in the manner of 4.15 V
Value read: 8.5 V
